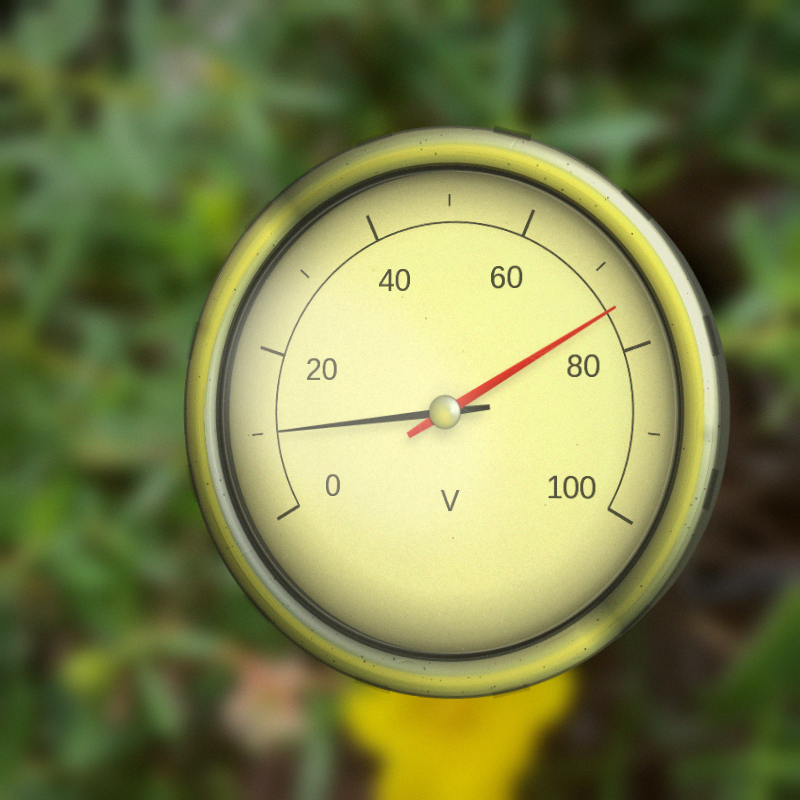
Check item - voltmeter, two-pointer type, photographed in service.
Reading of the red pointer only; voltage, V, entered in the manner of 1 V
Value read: 75 V
